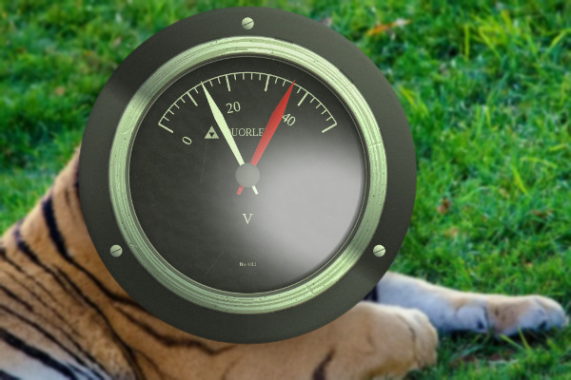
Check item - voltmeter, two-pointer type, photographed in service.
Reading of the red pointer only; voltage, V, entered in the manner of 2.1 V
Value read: 36 V
